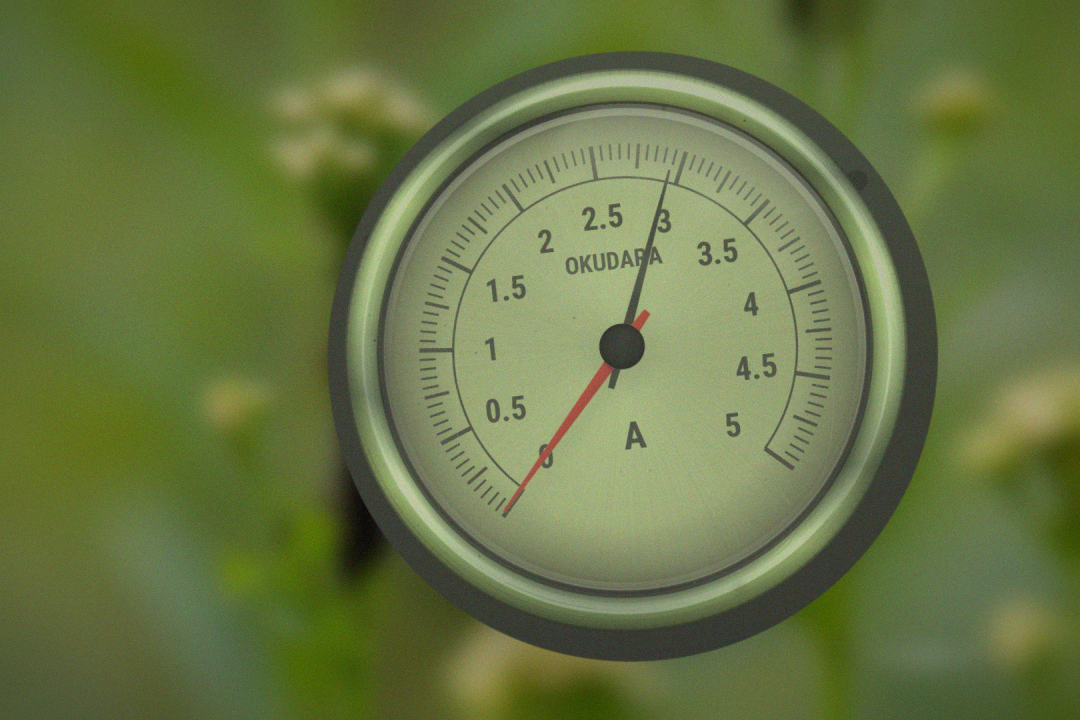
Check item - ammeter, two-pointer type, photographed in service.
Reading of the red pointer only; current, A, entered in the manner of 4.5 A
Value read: 0 A
